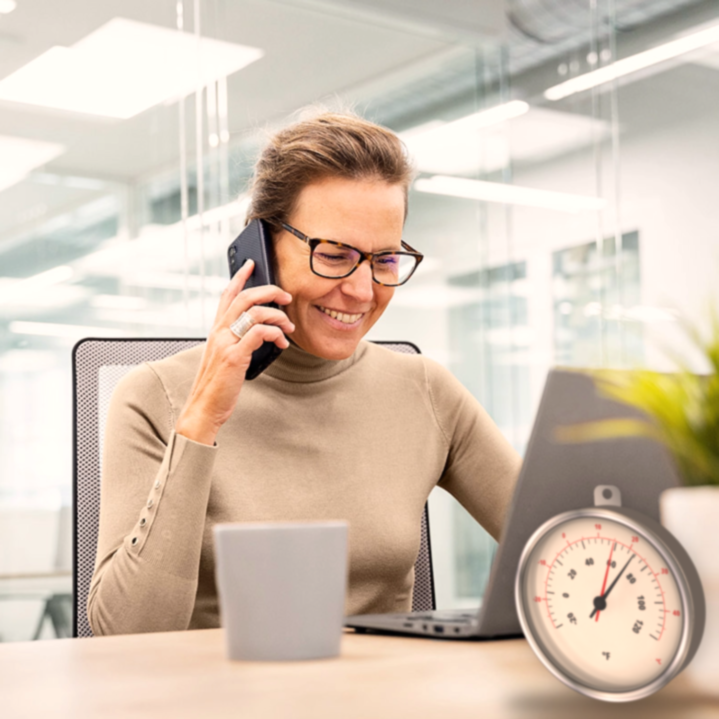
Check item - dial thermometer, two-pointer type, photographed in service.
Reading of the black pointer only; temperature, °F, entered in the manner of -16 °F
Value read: 72 °F
